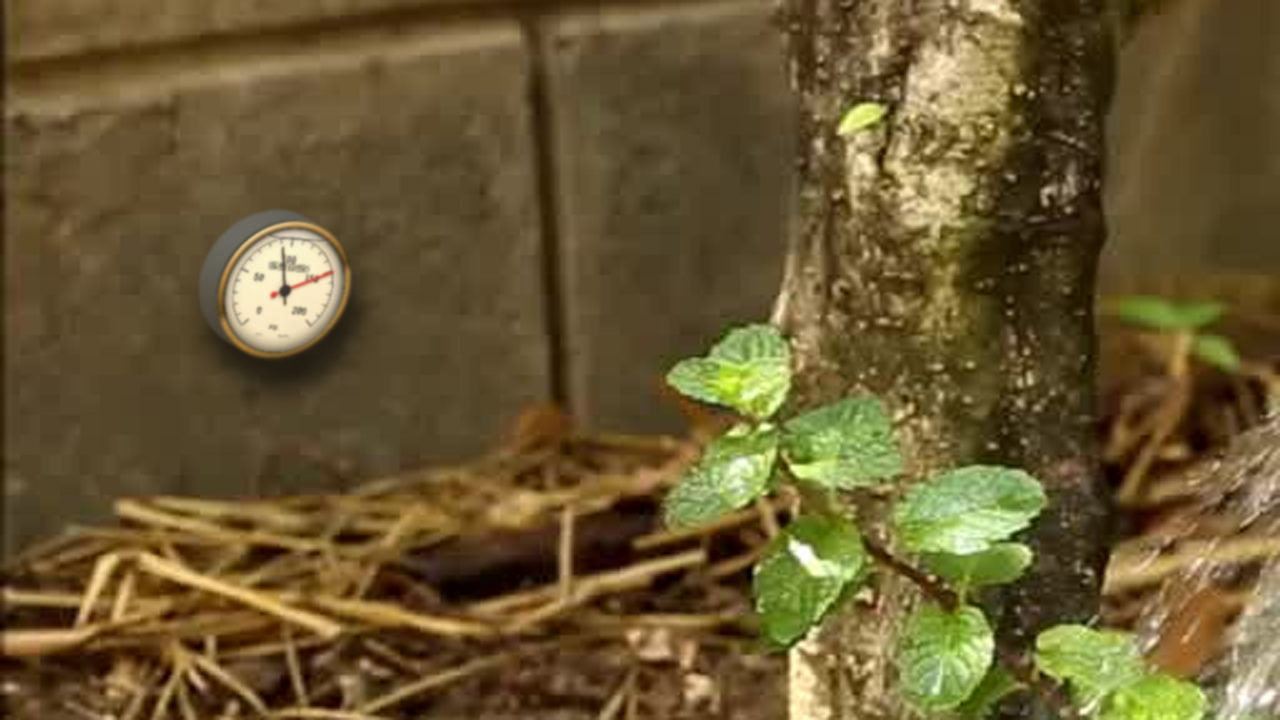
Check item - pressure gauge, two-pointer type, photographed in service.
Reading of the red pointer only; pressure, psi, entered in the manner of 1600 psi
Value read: 150 psi
